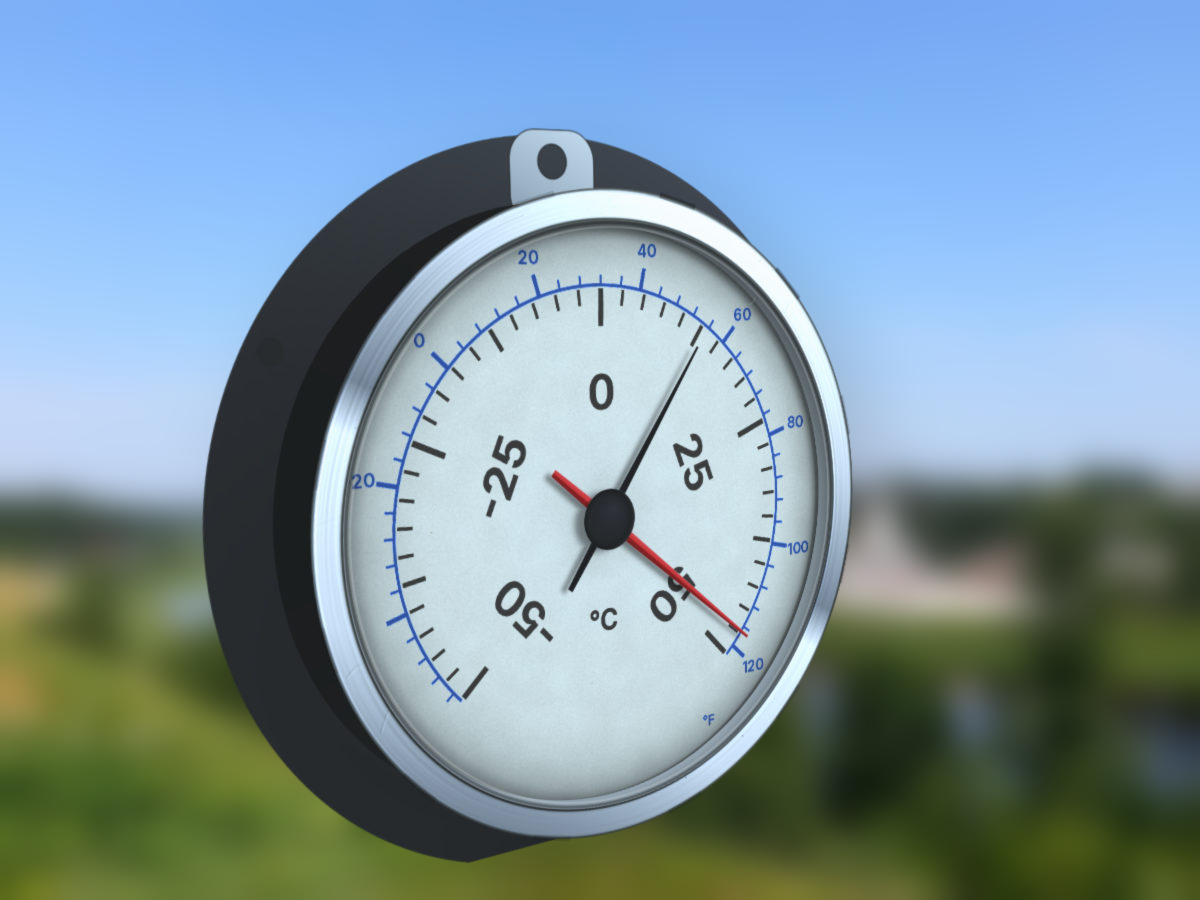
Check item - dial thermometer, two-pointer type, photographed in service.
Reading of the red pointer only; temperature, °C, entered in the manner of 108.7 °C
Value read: 47.5 °C
